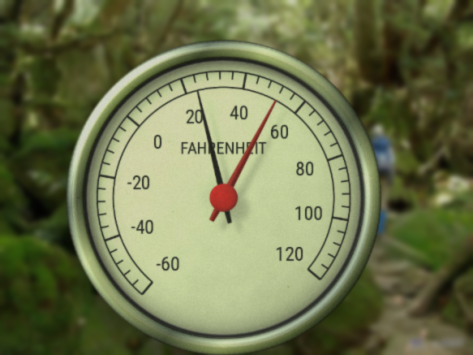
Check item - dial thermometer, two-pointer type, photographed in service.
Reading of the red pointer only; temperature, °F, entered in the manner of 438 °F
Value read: 52 °F
